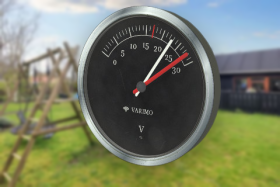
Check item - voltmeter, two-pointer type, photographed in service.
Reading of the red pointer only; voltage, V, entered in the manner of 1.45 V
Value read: 28 V
